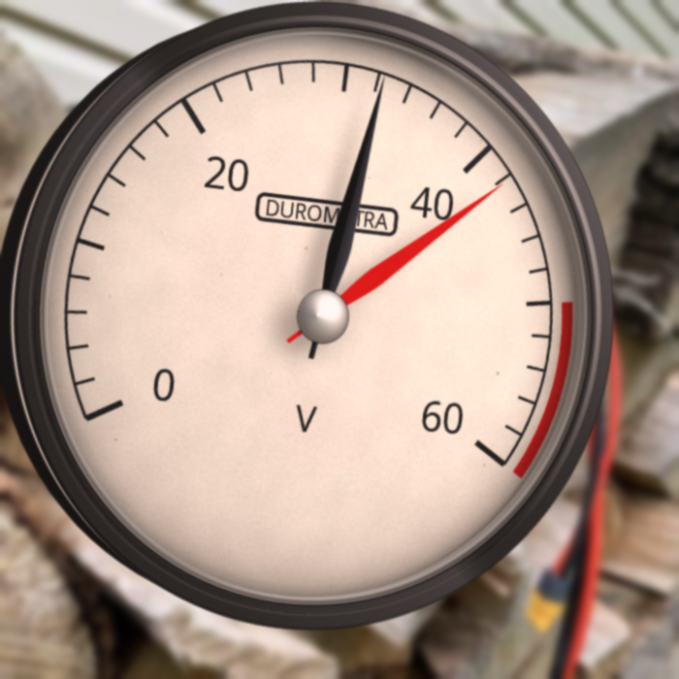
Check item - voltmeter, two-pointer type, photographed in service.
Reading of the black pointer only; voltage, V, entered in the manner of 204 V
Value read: 32 V
